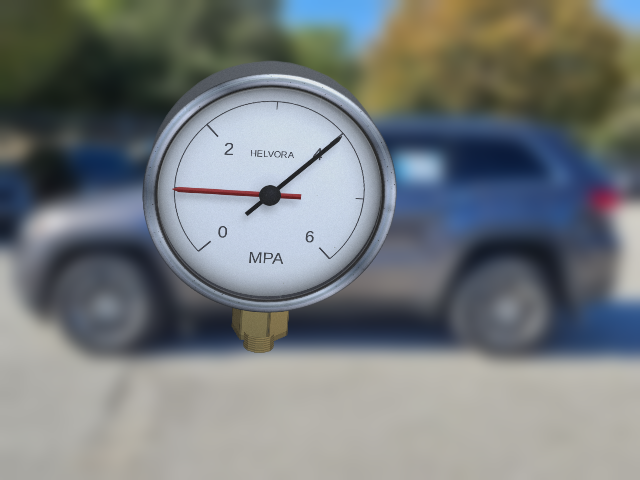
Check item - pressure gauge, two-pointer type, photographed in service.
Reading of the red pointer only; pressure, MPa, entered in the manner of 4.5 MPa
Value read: 1 MPa
